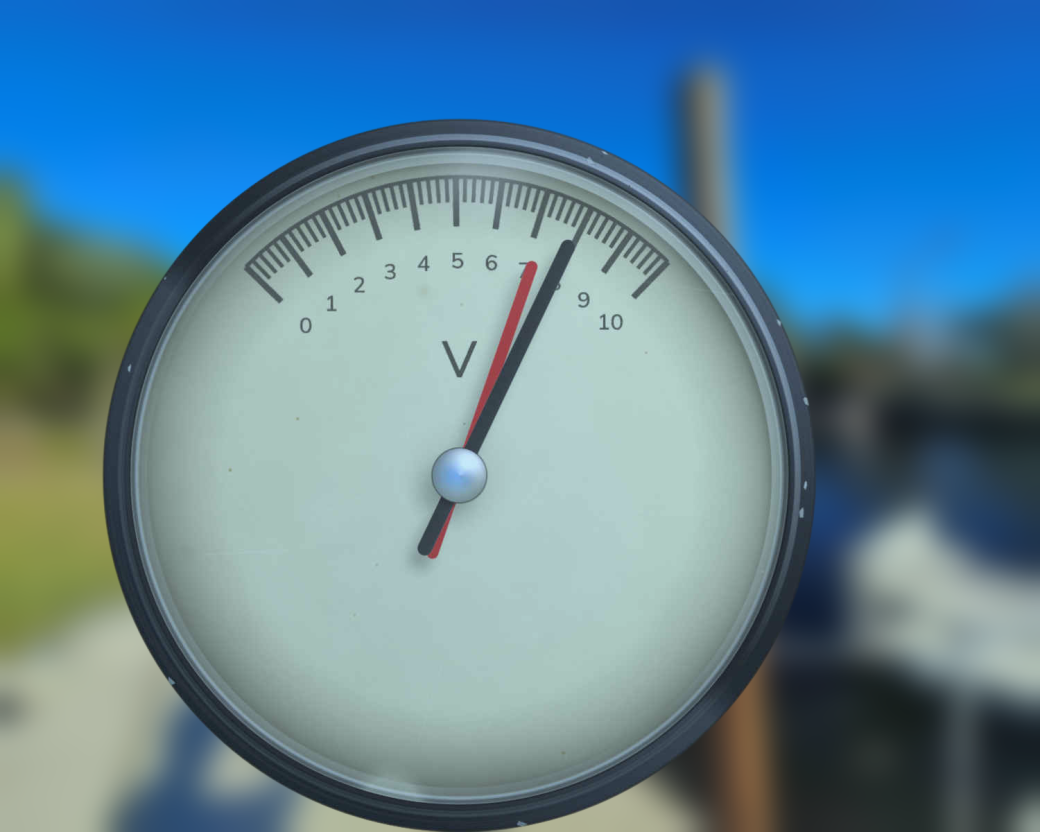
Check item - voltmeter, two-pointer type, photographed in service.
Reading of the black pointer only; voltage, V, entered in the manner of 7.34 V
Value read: 7.9 V
